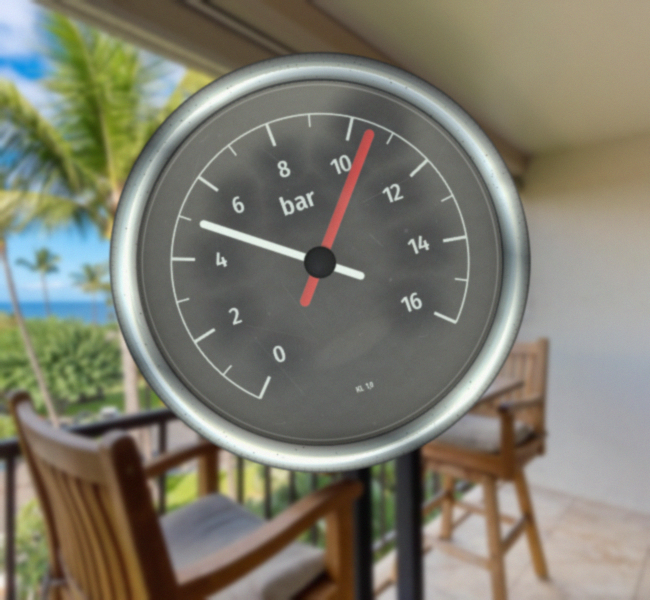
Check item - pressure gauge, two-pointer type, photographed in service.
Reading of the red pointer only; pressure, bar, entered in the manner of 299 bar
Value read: 10.5 bar
